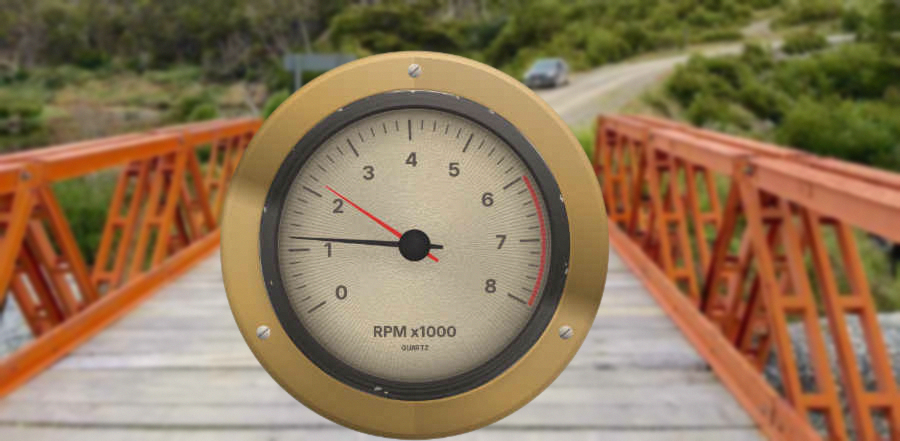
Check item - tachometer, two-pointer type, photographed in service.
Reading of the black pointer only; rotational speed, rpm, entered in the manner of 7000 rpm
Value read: 1200 rpm
